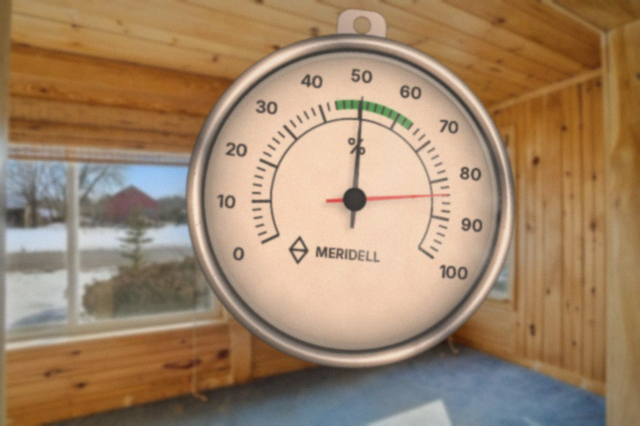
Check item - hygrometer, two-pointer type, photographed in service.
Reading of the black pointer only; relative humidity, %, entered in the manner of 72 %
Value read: 50 %
